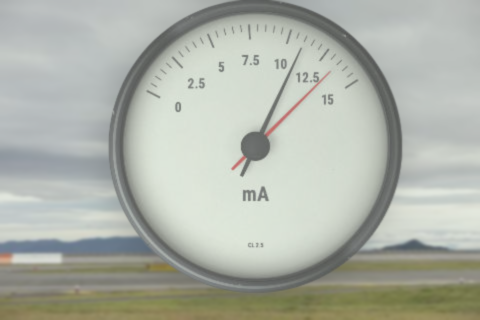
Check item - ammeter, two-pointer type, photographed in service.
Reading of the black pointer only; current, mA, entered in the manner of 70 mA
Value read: 11 mA
